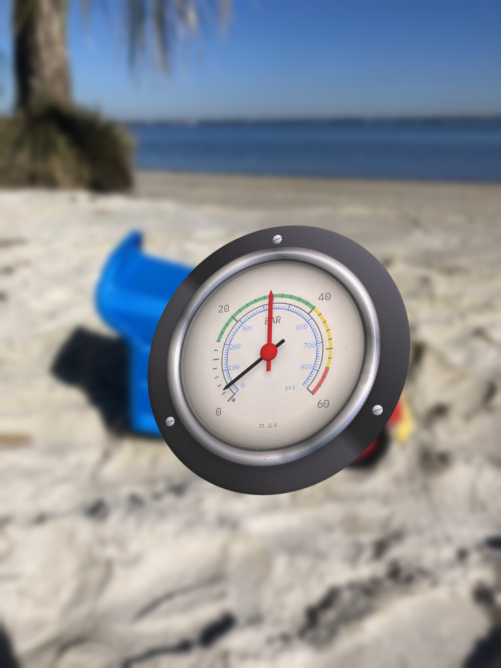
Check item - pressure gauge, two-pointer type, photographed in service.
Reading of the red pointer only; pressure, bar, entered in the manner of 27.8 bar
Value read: 30 bar
